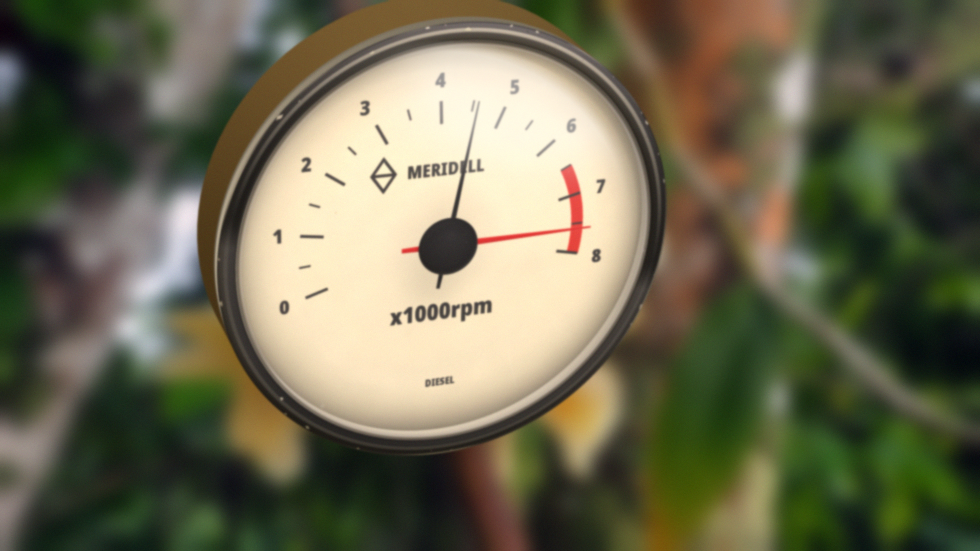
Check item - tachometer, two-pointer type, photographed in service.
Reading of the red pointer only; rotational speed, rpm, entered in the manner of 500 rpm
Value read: 7500 rpm
